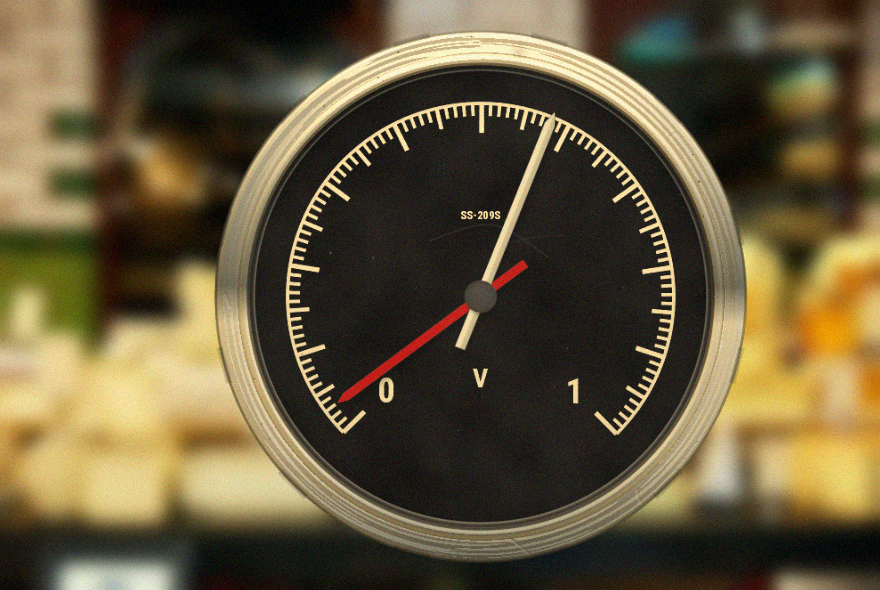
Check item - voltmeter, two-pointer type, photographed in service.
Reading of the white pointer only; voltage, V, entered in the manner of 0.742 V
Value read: 0.58 V
